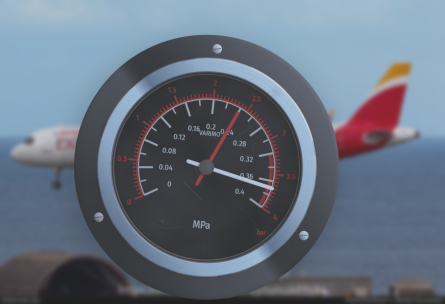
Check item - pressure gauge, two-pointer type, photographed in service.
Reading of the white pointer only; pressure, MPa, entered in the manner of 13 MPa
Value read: 0.37 MPa
